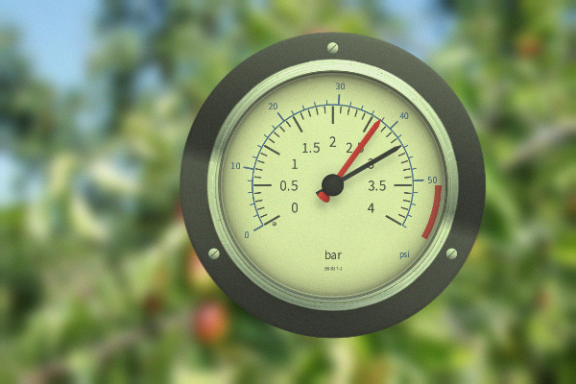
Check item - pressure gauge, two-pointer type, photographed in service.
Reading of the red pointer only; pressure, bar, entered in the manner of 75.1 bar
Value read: 2.6 bar
